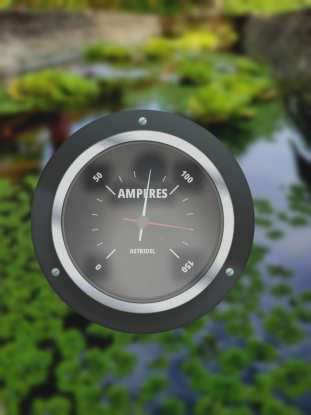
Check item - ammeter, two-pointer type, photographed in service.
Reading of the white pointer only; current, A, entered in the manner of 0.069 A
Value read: 80 A
